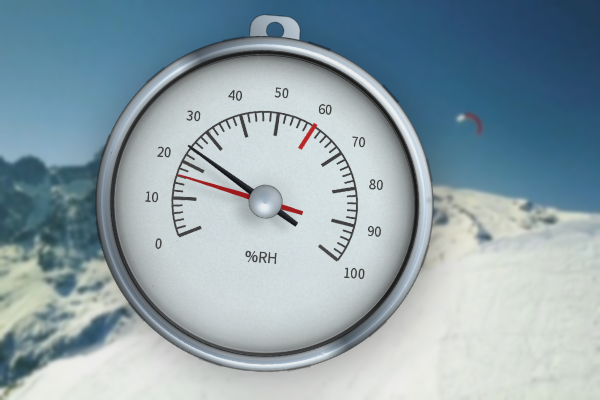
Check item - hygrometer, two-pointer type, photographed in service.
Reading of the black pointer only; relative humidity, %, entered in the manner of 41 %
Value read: 24 %
